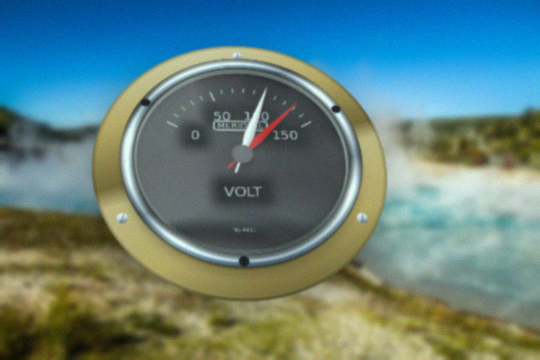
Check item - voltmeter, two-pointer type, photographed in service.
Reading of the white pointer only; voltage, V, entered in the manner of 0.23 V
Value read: 100 V
